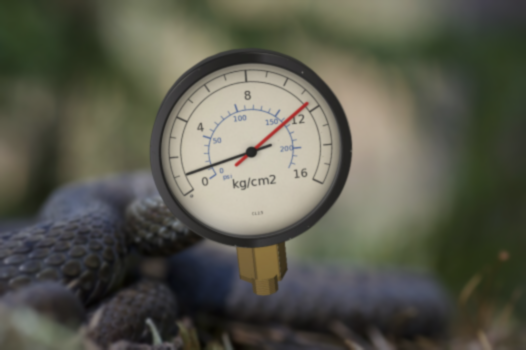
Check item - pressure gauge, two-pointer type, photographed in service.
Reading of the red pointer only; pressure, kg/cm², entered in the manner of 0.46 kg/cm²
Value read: 11.5 kg/cm²
